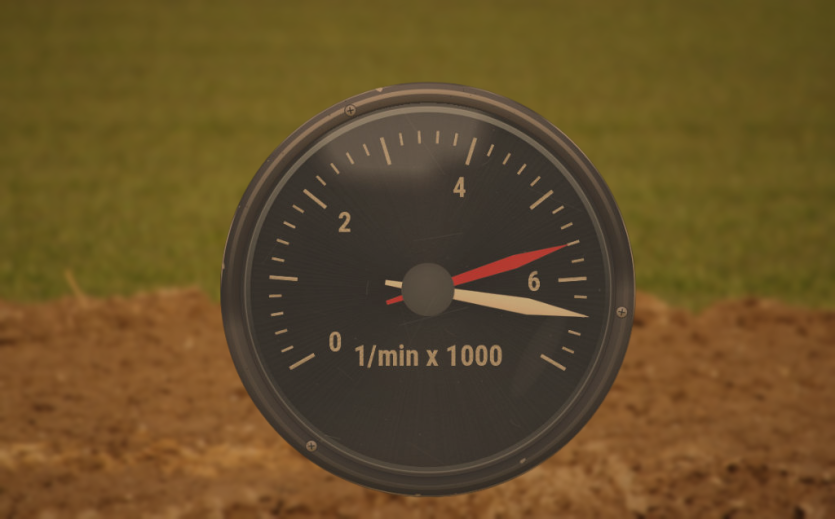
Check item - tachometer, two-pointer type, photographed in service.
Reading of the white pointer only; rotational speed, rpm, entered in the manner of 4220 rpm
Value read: 6400 rpm
